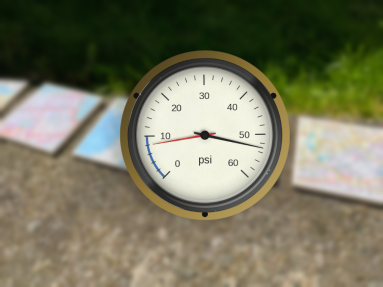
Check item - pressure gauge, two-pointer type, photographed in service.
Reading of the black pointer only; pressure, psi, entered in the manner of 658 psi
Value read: 53 psi
